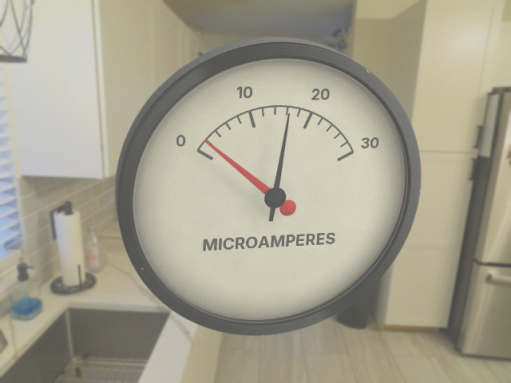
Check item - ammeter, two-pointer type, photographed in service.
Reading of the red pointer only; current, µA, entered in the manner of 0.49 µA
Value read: 2 µA
